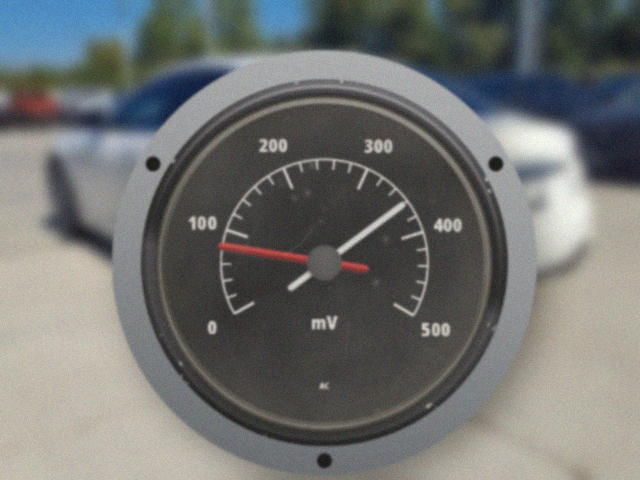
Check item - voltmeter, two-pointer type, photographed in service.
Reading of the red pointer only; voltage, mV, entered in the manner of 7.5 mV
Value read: 80 mV
